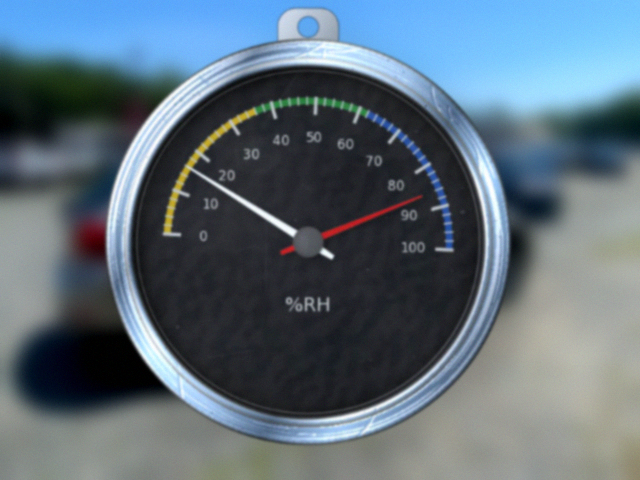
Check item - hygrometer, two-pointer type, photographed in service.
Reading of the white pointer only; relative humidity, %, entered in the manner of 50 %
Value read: 16 %
